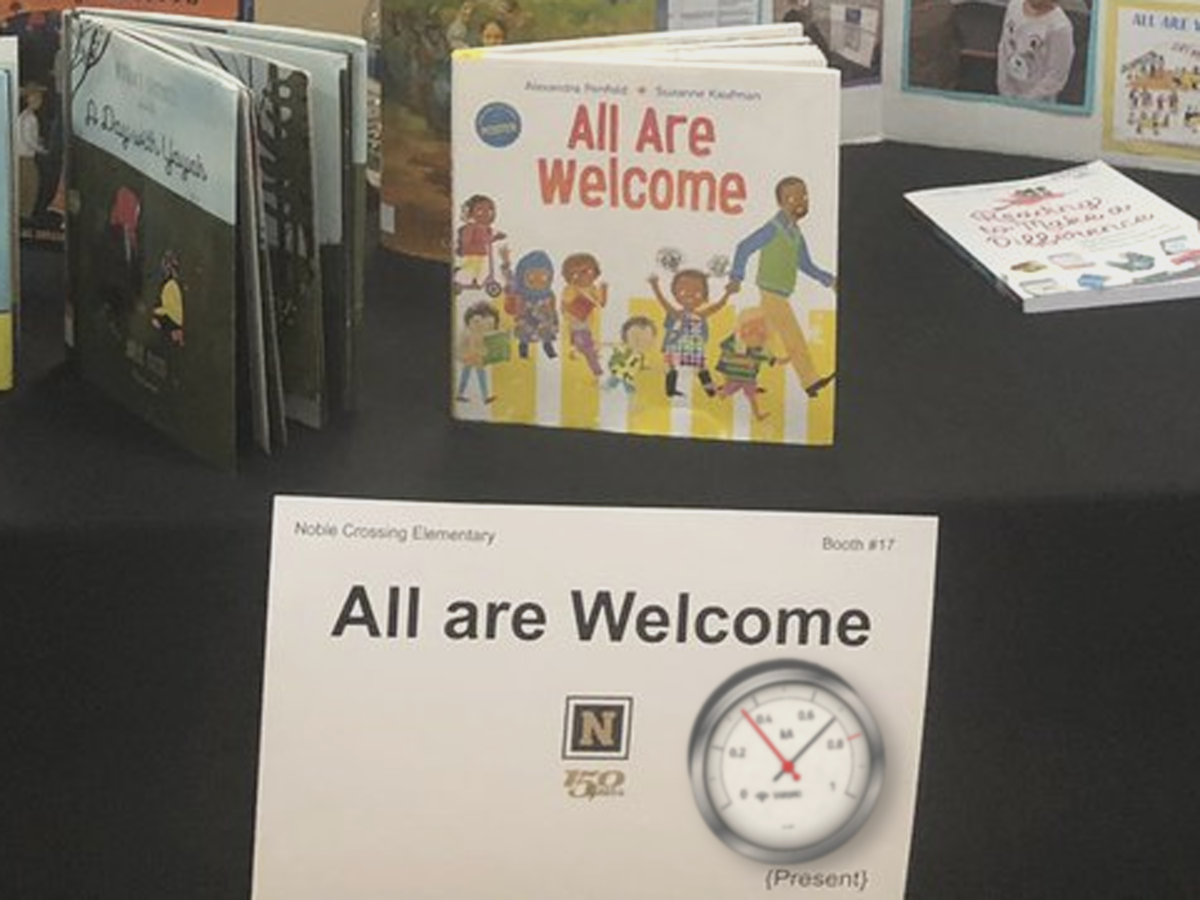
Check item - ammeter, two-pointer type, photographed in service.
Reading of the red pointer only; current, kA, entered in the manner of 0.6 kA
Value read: 0.35 kA
